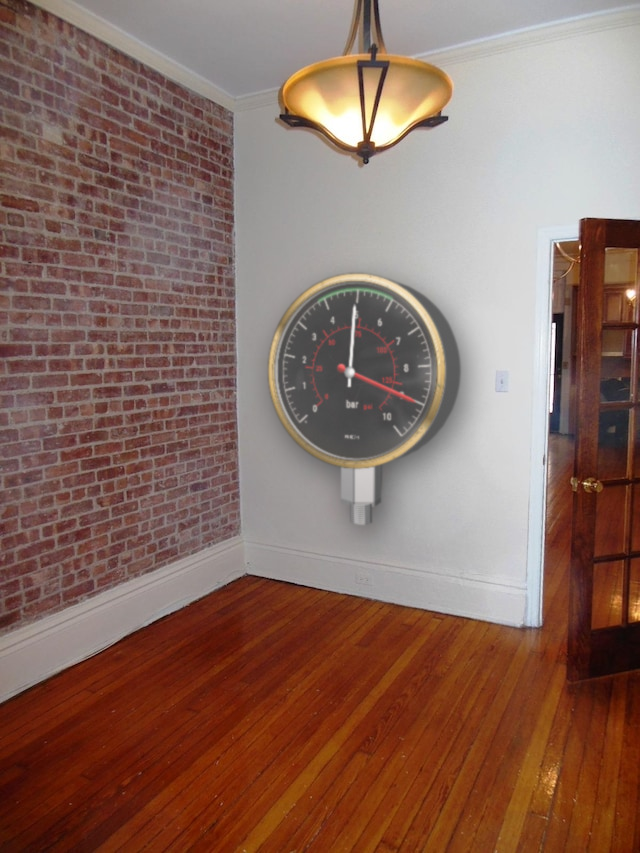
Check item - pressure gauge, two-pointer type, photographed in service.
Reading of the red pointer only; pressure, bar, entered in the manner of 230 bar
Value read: 9 bar
